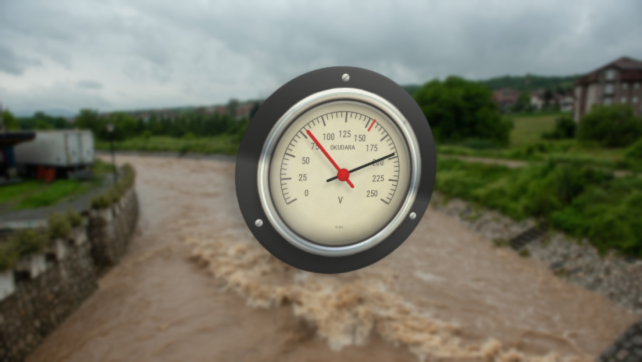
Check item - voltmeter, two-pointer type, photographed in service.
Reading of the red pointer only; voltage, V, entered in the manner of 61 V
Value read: 80 V
